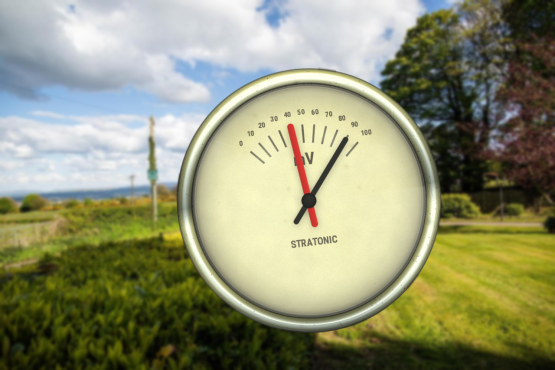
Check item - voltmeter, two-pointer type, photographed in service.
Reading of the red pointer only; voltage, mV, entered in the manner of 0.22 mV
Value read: 40 mV
